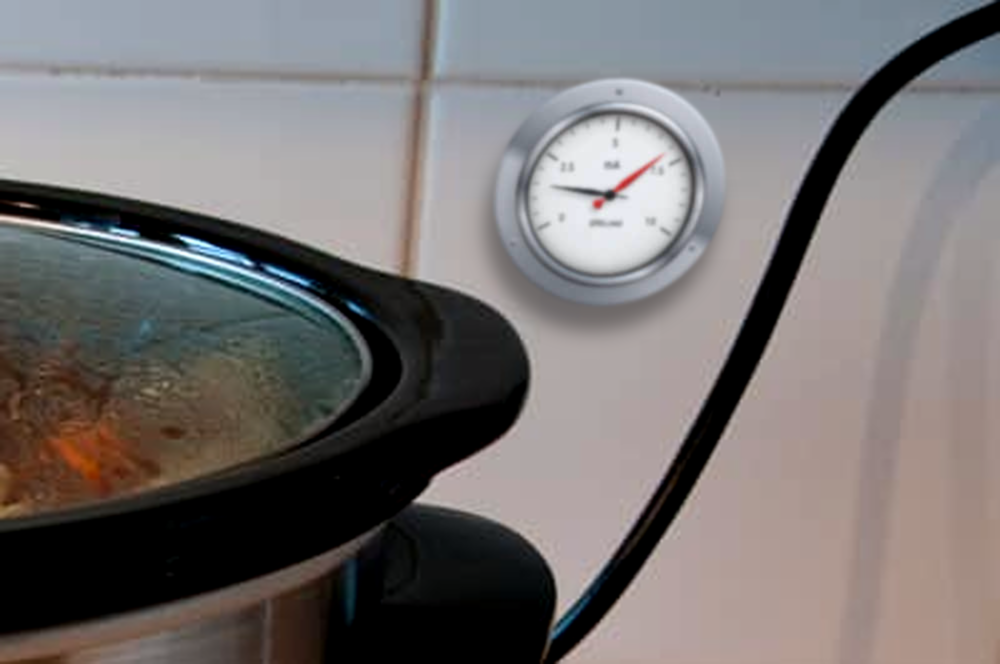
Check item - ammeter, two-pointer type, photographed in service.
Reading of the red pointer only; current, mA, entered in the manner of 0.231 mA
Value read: 7 mA
